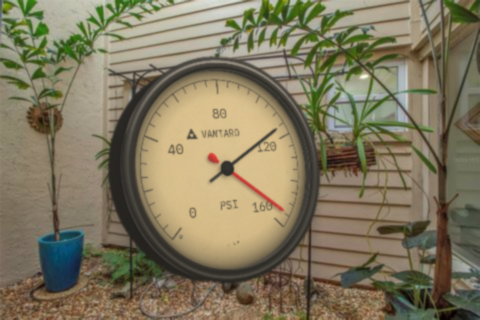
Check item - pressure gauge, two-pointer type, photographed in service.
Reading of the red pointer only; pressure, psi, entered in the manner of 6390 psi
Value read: 155 psi
